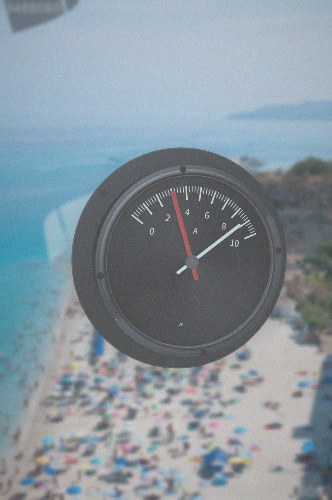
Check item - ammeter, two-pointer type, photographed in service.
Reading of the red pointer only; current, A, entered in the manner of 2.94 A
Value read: 3 A
